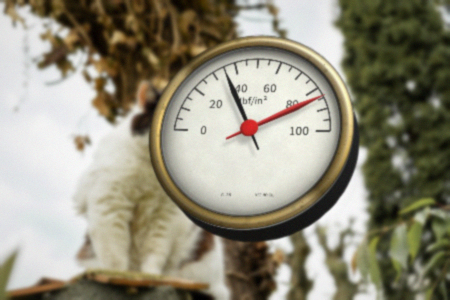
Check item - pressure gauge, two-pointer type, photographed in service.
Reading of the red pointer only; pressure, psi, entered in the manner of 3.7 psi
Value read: 85 psi
